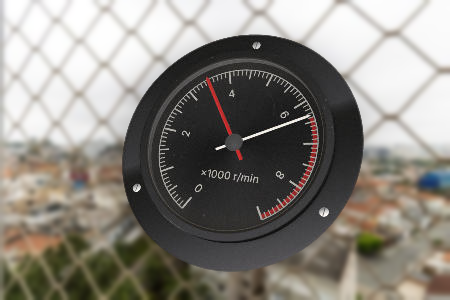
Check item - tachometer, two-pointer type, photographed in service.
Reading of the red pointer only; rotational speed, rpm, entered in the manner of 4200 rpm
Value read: 3500 rpm
